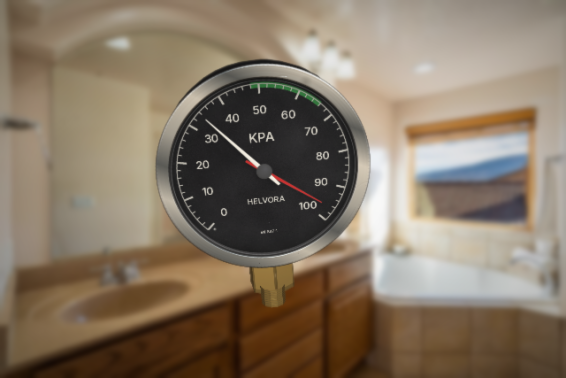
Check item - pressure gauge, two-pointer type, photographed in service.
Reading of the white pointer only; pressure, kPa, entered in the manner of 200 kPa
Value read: 34 kPa
